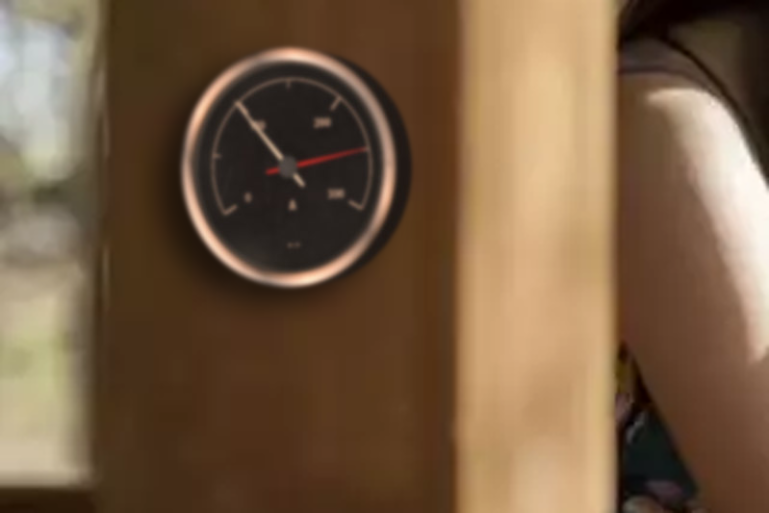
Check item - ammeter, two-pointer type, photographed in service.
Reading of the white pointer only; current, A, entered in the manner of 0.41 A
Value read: 100 A
